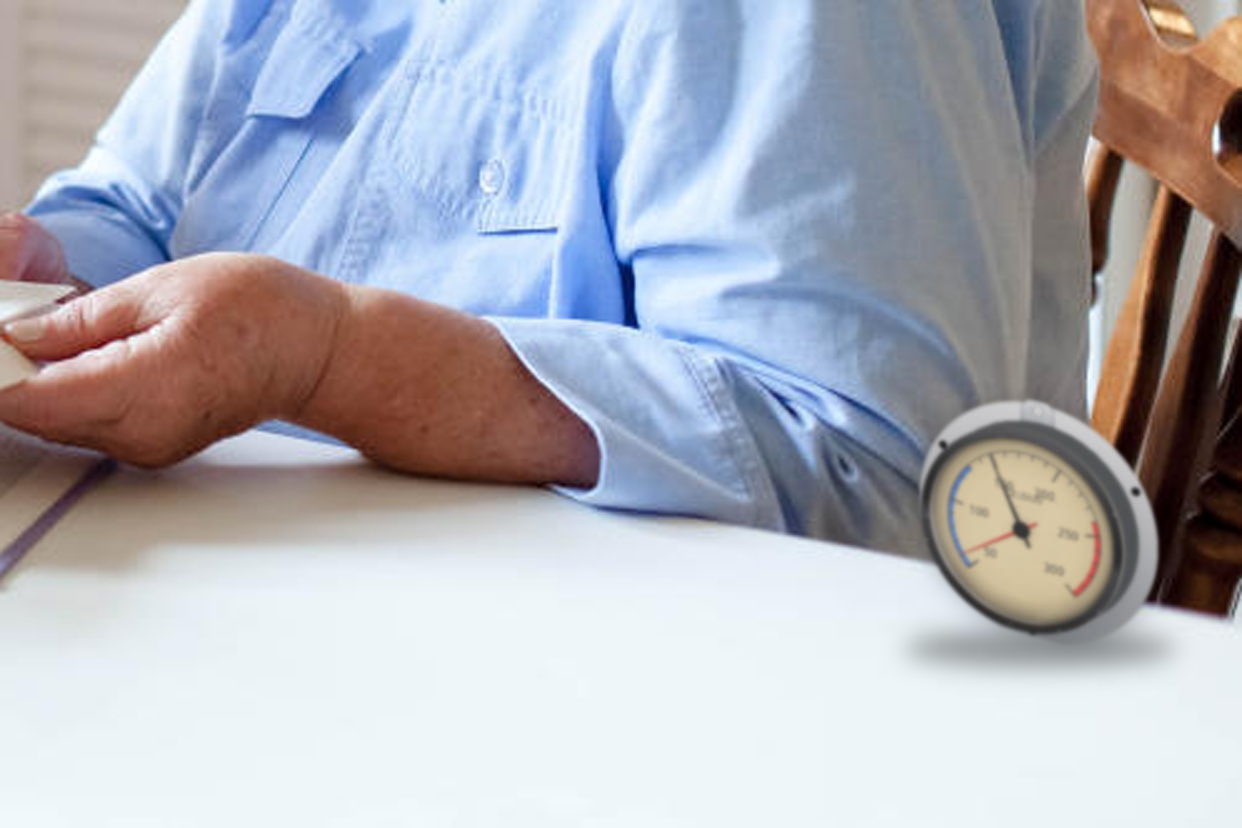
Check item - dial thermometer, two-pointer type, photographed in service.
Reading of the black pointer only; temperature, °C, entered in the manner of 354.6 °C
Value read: 150 °C
